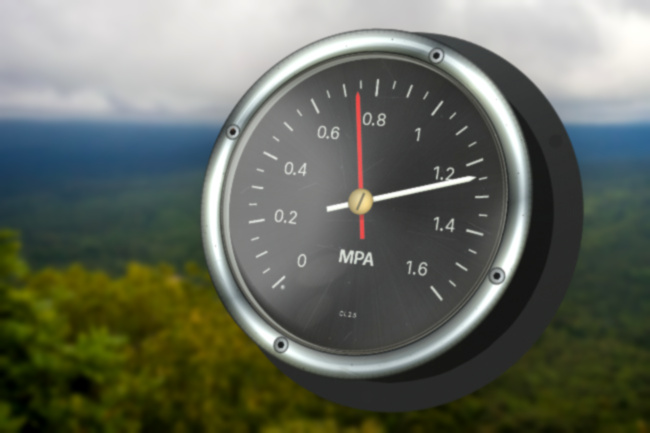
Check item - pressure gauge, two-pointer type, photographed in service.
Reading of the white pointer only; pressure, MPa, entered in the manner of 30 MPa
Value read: 1.25 MPa
